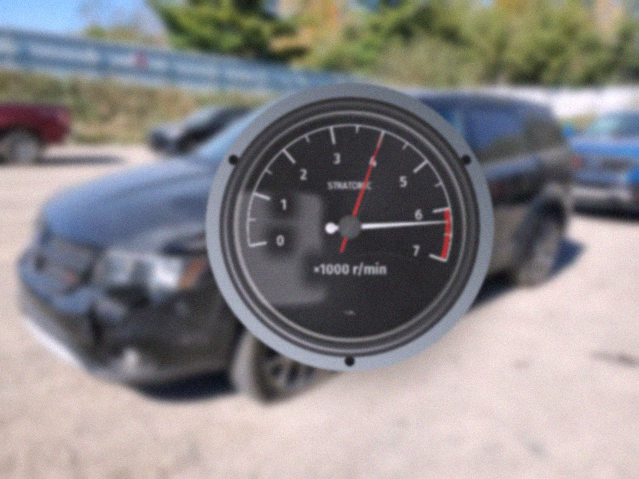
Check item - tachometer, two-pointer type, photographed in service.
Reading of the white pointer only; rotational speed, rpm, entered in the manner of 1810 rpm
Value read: 6250 rpm
